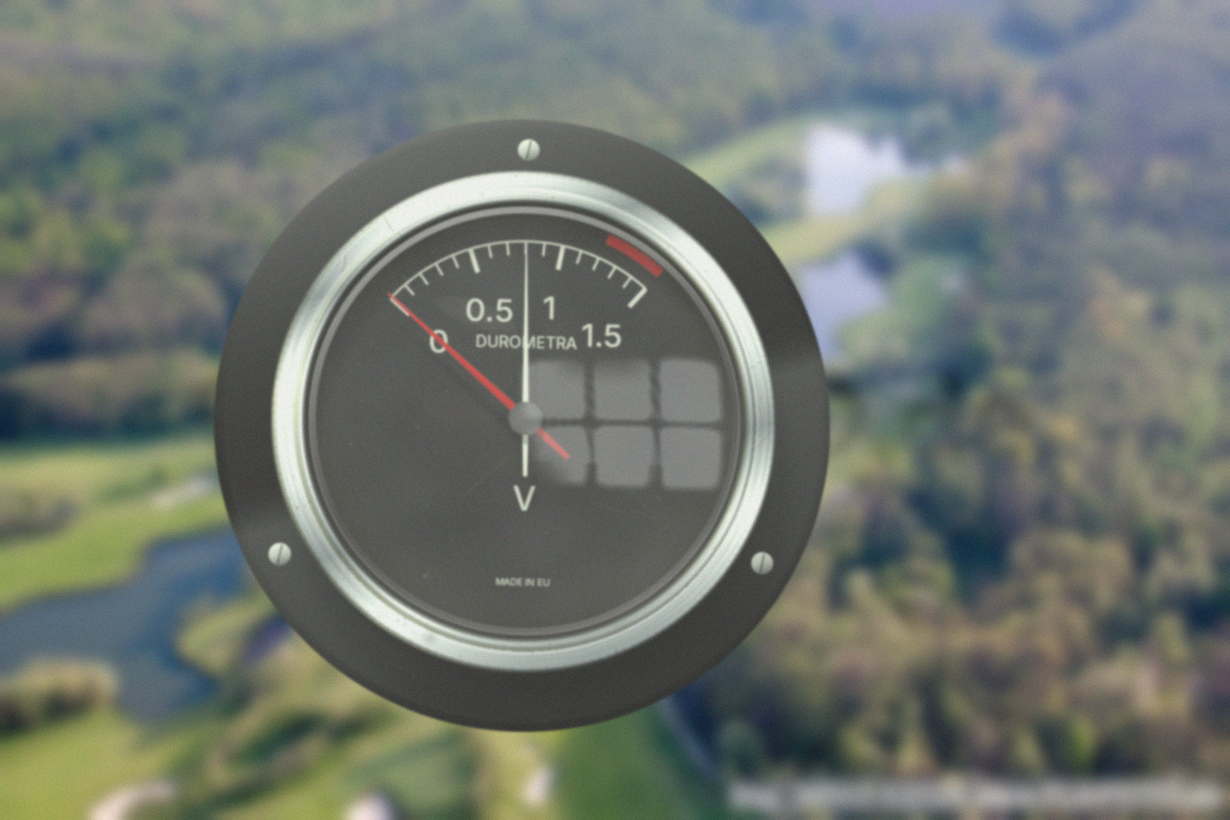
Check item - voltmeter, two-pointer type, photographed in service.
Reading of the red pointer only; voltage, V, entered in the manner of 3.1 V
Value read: 0 V
